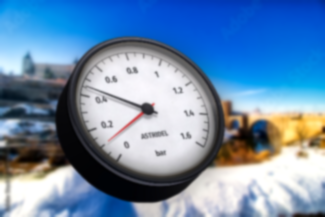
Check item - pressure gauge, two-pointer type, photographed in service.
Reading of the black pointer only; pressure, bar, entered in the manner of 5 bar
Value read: 0.45 bar
